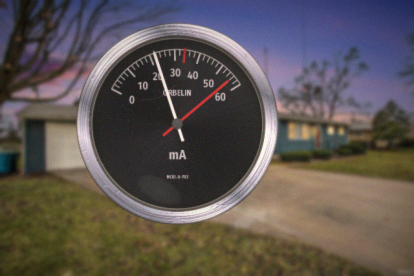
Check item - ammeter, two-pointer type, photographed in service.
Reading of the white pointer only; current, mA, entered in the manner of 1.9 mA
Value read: 22 mA
